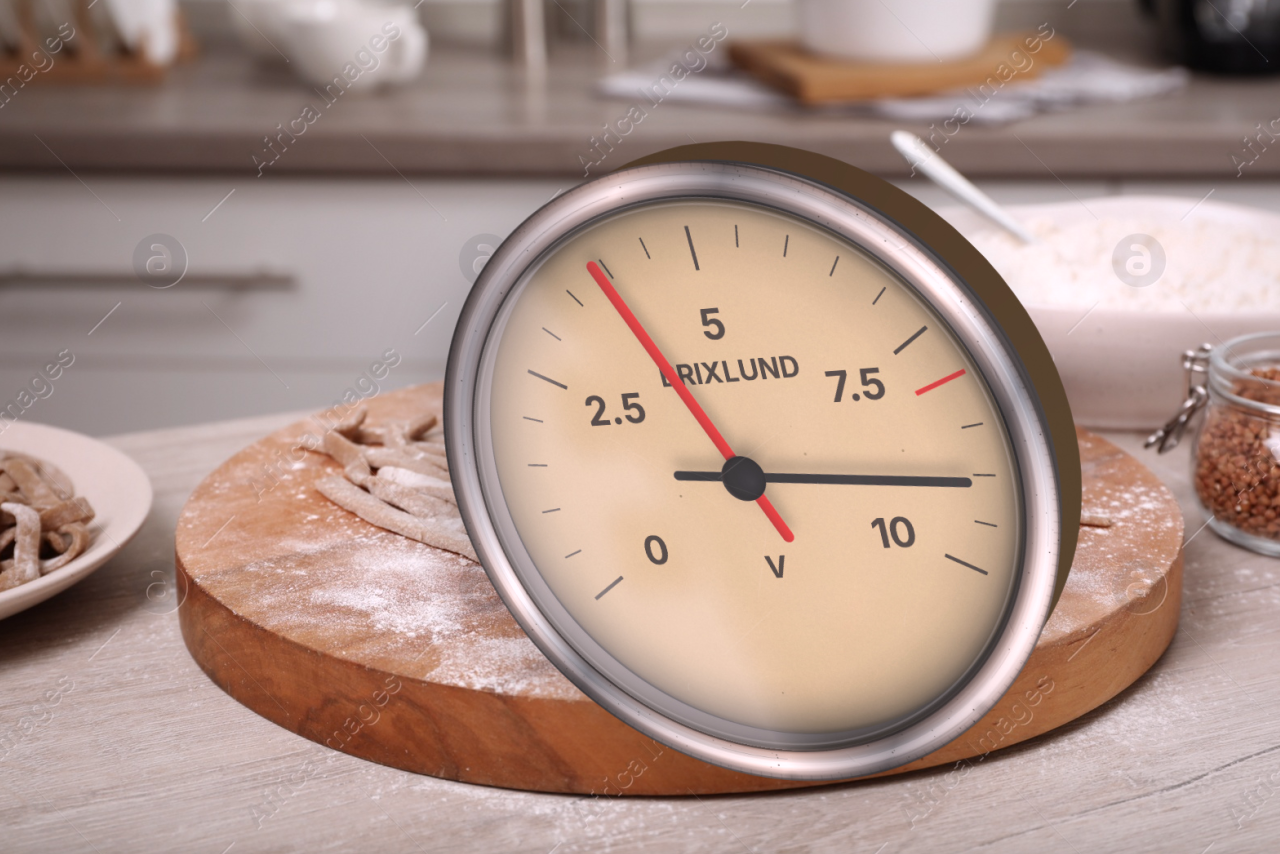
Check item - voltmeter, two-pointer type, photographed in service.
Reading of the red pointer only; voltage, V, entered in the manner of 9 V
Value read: 4 V
